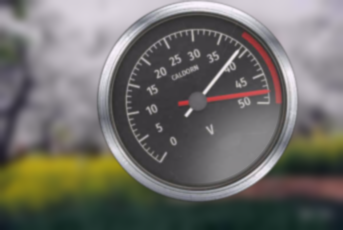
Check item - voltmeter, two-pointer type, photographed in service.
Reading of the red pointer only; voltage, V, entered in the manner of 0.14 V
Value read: 48 V
